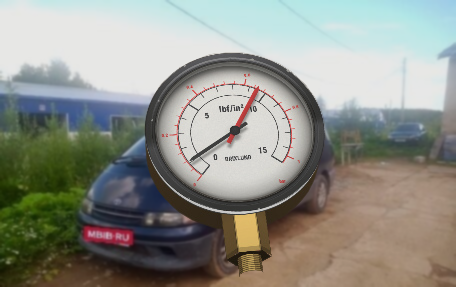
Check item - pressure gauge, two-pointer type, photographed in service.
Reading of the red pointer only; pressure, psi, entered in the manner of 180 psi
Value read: 9.5 psi
